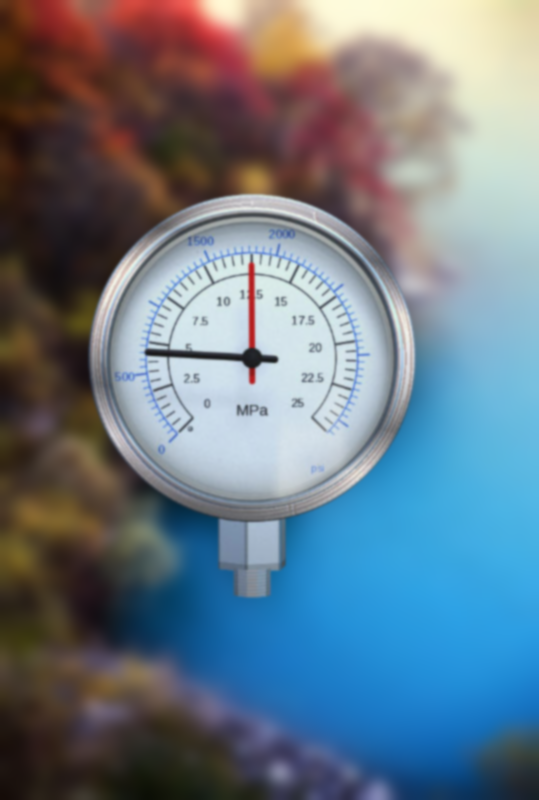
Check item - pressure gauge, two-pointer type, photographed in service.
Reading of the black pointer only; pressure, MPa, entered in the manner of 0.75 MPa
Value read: 4.5 MPa
